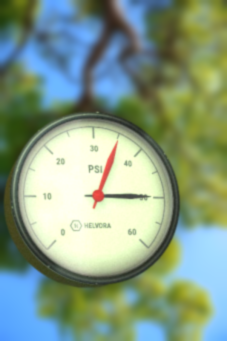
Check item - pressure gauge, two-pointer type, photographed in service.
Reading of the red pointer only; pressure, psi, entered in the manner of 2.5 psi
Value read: 35 psi
